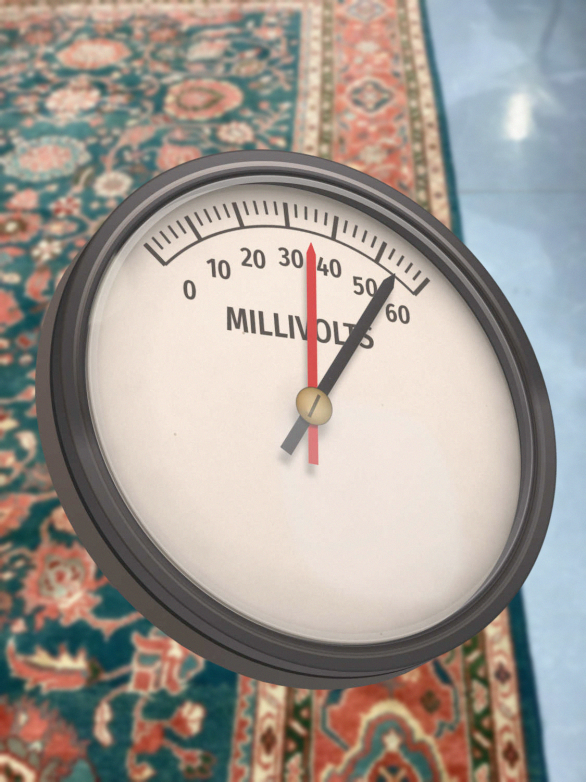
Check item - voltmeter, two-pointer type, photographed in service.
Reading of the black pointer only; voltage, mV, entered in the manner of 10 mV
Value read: 54 mV
